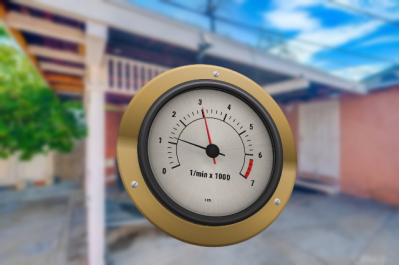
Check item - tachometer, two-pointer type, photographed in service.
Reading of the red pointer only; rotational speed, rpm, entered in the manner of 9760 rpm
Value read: 3000 rpm
